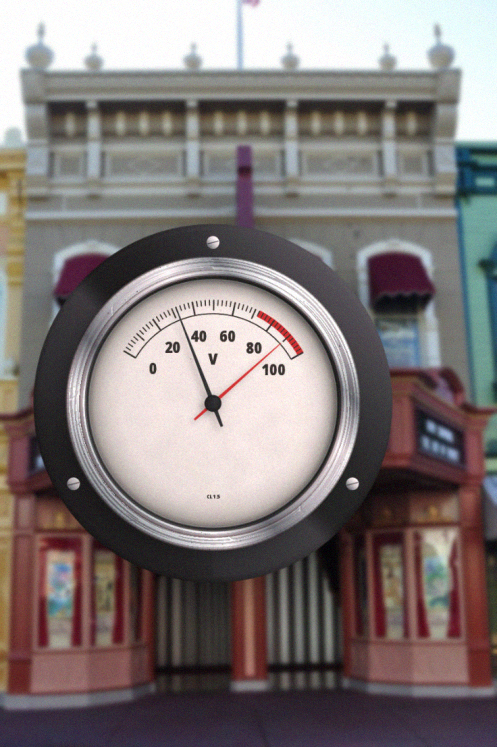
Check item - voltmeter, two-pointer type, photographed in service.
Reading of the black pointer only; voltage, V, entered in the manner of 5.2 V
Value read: 32 V
